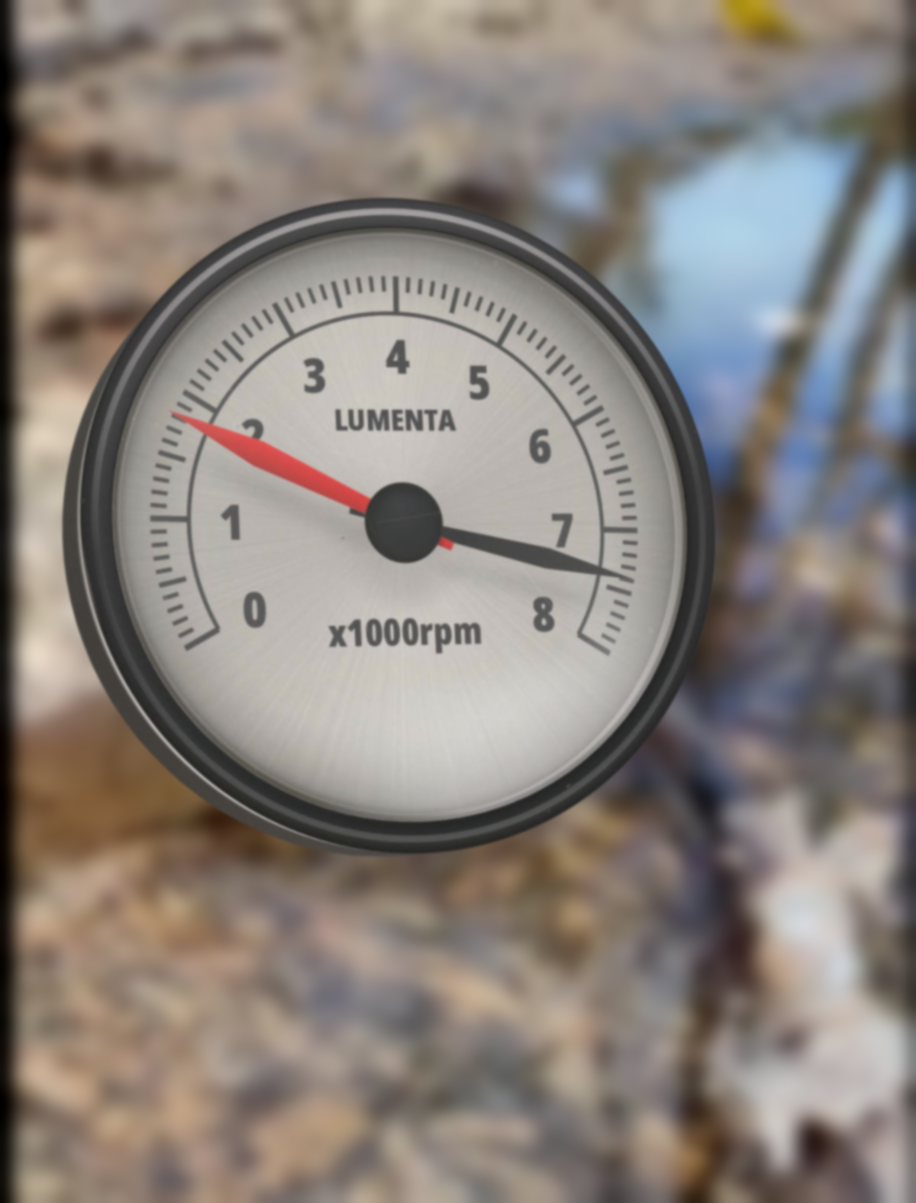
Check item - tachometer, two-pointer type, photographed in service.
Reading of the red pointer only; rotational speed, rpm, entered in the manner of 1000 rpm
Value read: 1800 rpm
